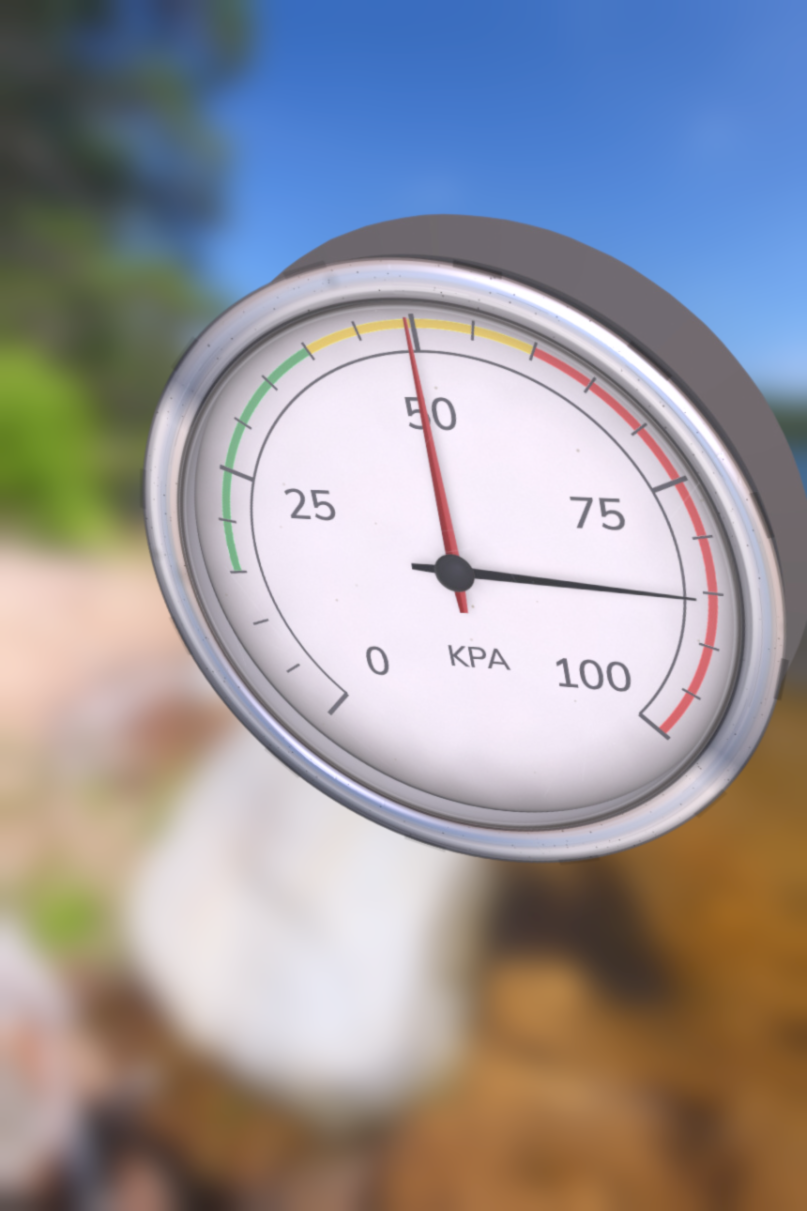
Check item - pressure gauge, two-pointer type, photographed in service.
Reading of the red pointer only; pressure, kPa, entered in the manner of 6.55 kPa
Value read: 50 kPa
